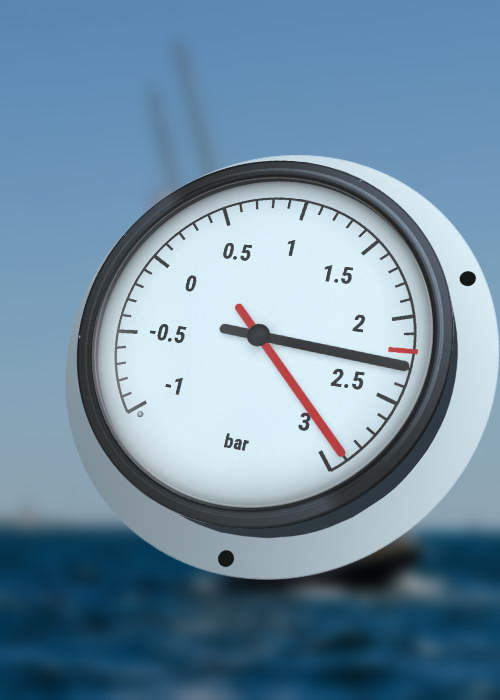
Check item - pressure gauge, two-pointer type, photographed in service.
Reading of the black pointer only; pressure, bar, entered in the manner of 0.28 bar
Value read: 2.3 bar
